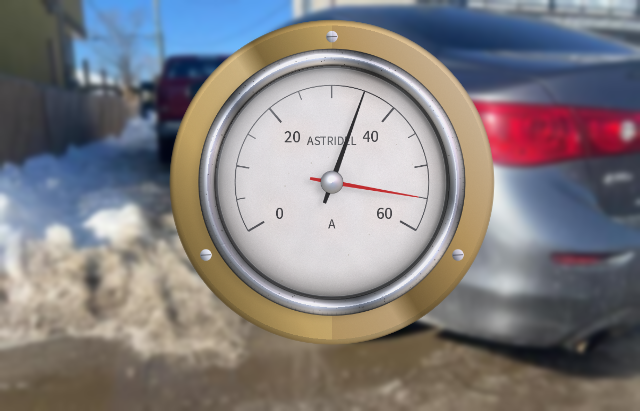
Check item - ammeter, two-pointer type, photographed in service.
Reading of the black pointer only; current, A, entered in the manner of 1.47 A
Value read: 35 A
